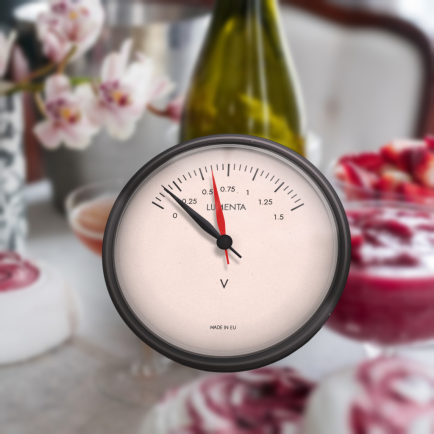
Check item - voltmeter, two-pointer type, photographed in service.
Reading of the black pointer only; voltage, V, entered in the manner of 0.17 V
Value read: 0.15 V
